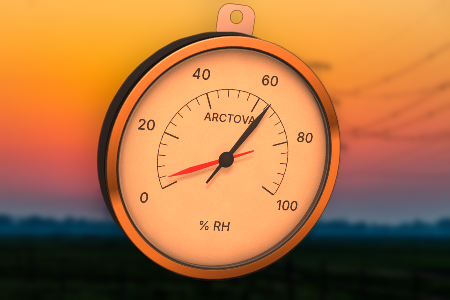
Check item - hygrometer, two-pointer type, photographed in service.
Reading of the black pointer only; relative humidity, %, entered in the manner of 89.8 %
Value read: 64 %
